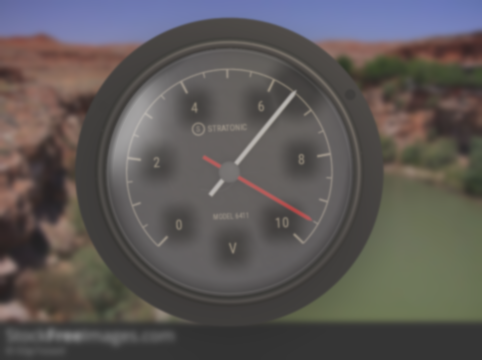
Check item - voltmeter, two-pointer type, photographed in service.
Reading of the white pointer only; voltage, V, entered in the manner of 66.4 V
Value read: 6.5 V
